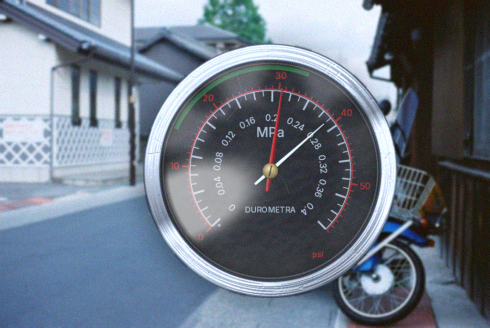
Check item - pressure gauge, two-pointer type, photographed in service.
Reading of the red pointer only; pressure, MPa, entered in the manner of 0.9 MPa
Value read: 0.21 MPa
